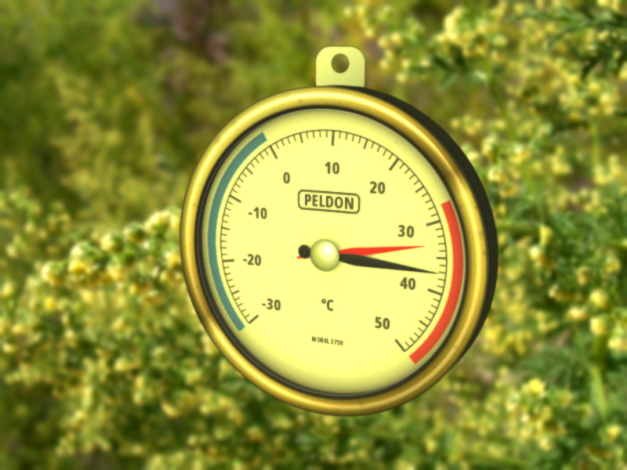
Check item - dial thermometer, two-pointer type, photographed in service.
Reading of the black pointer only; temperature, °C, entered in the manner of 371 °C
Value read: 37 °C
